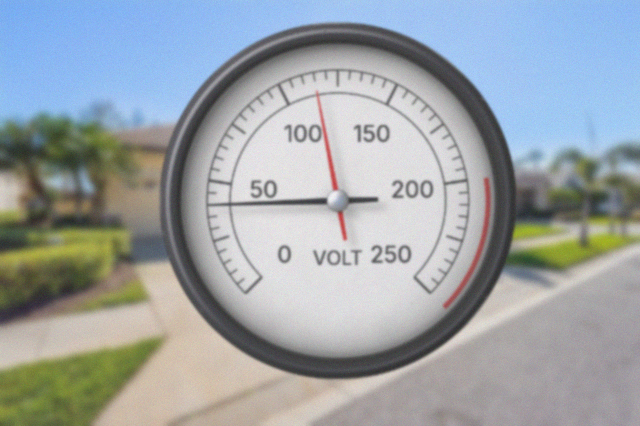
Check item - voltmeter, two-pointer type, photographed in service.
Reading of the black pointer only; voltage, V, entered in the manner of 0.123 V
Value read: 40 V
